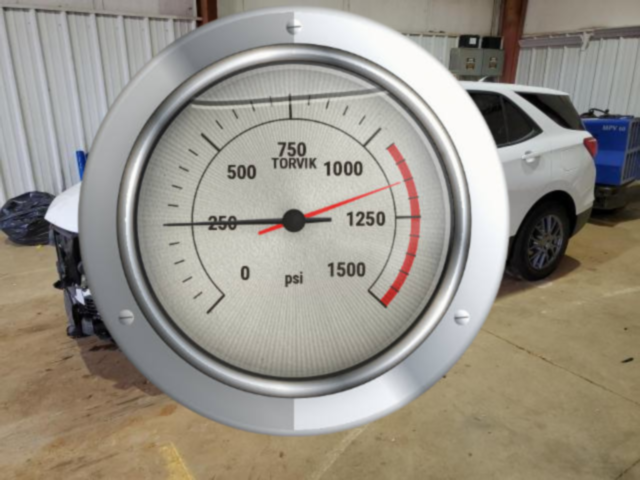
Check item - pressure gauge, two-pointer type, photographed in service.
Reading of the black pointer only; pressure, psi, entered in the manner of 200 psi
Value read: 250 psi
